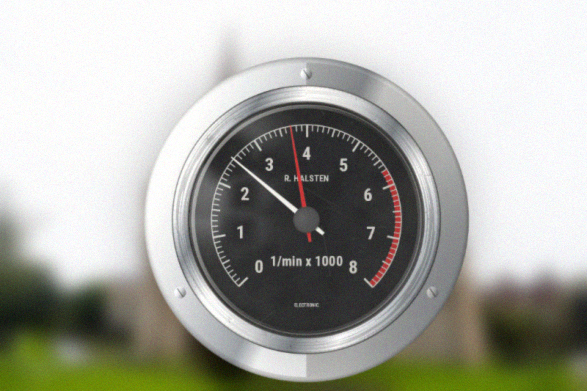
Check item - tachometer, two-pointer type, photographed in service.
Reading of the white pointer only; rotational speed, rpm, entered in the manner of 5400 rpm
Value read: 2500 rpm
